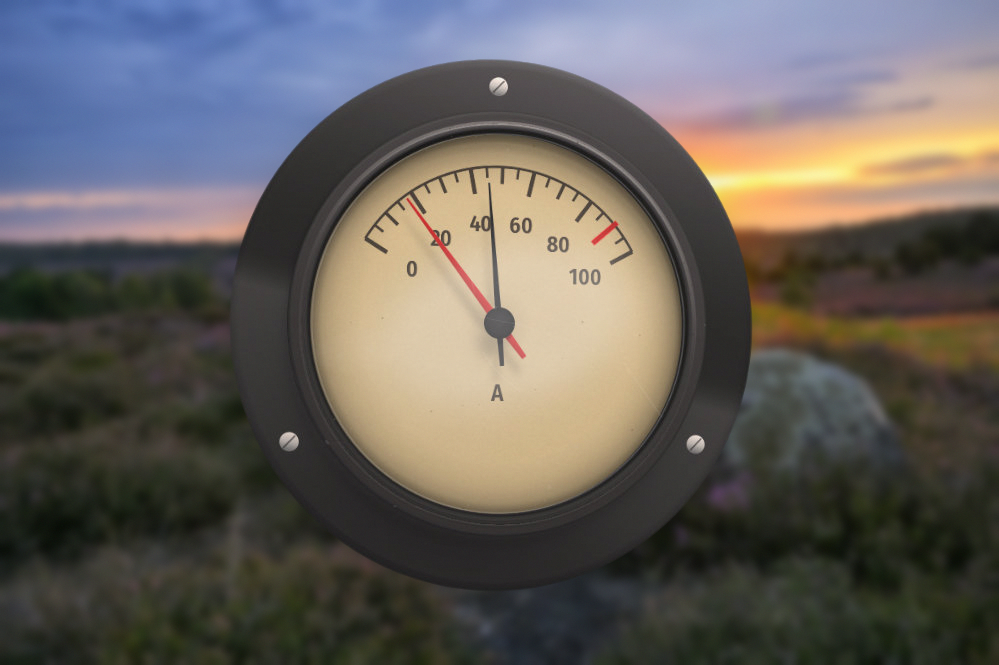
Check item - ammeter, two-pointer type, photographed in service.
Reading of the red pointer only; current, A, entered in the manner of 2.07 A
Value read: 17.5 A
